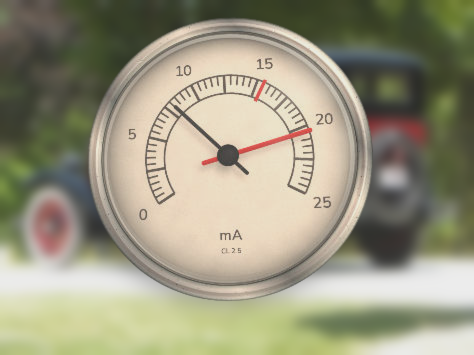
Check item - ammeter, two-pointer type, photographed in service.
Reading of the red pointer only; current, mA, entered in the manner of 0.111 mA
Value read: 20.5 mA
